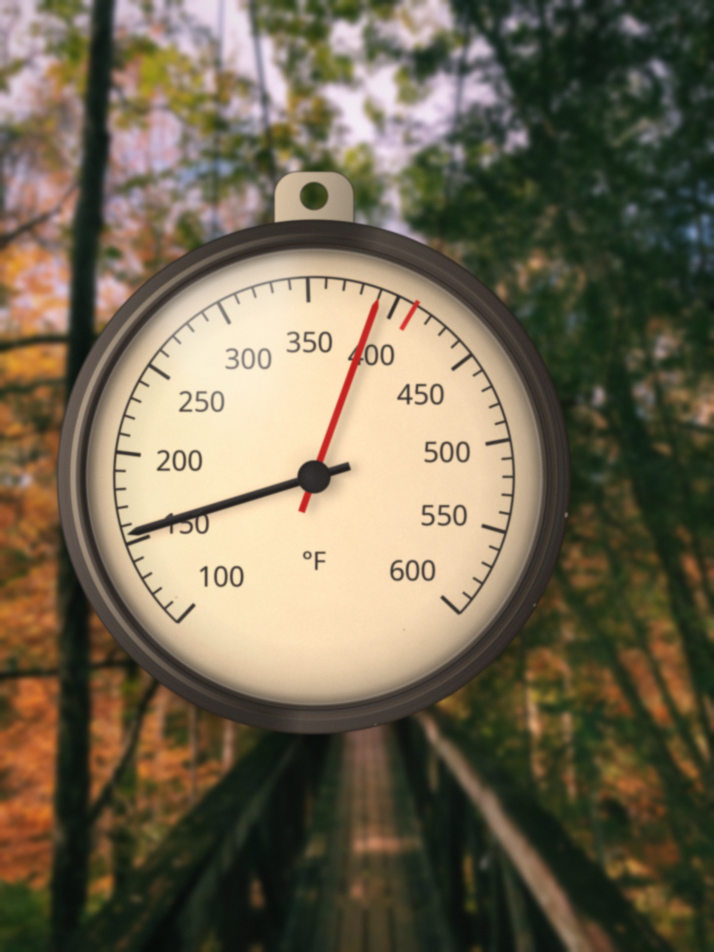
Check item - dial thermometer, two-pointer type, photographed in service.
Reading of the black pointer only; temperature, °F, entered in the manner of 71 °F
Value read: 155 °F
